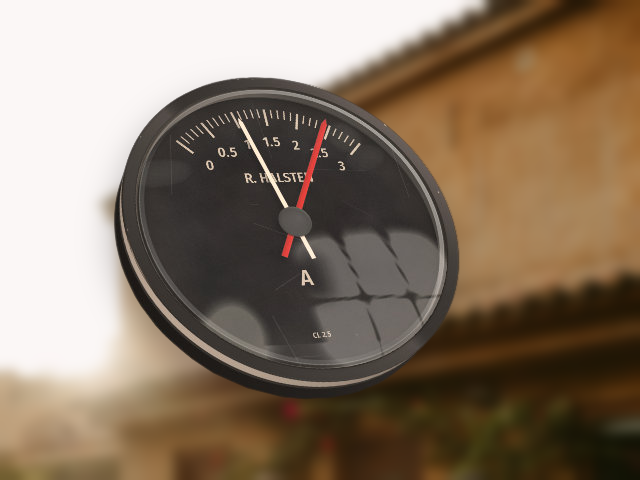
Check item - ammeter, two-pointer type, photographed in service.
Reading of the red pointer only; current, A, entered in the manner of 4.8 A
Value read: 2.4 A
